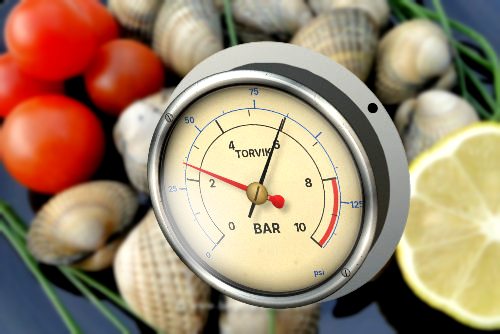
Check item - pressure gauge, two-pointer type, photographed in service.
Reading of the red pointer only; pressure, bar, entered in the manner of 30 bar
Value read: 2.5 bar
